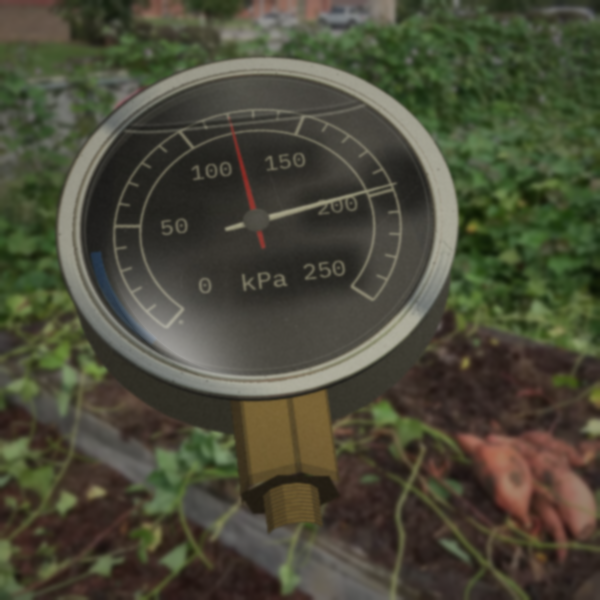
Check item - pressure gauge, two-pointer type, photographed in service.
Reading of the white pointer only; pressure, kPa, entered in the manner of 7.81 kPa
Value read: 200 kPa
